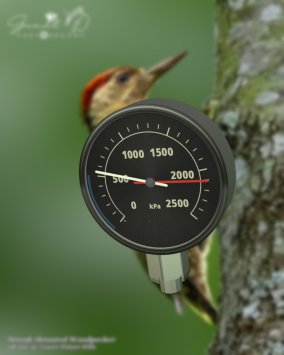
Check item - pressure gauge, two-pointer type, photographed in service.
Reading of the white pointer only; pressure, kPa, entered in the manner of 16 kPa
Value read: 550 kPa
